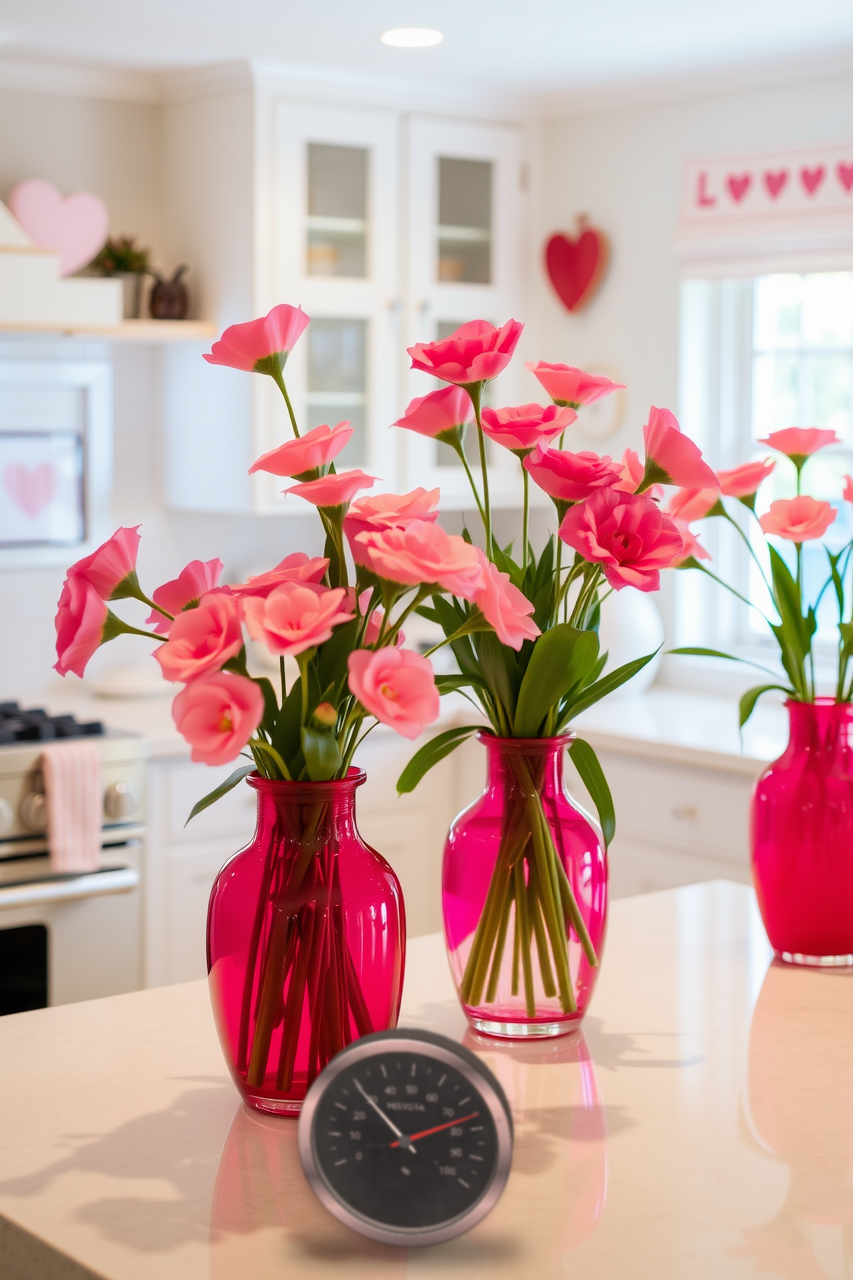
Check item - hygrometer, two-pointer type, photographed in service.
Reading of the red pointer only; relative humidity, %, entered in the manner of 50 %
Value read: 75 %
